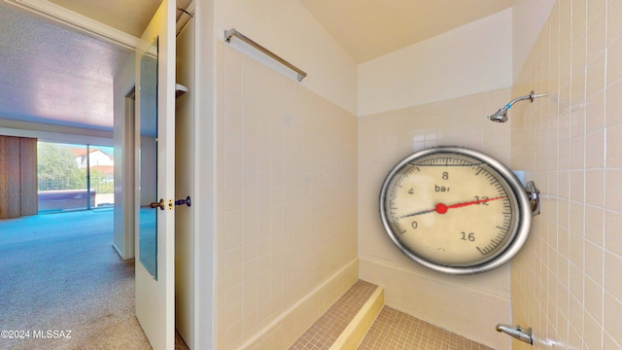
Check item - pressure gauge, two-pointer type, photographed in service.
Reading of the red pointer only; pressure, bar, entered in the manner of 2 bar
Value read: 12 bar
